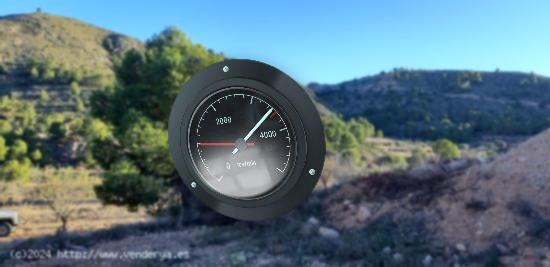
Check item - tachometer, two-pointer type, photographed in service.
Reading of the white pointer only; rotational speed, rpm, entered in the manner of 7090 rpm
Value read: 3500 rpm
